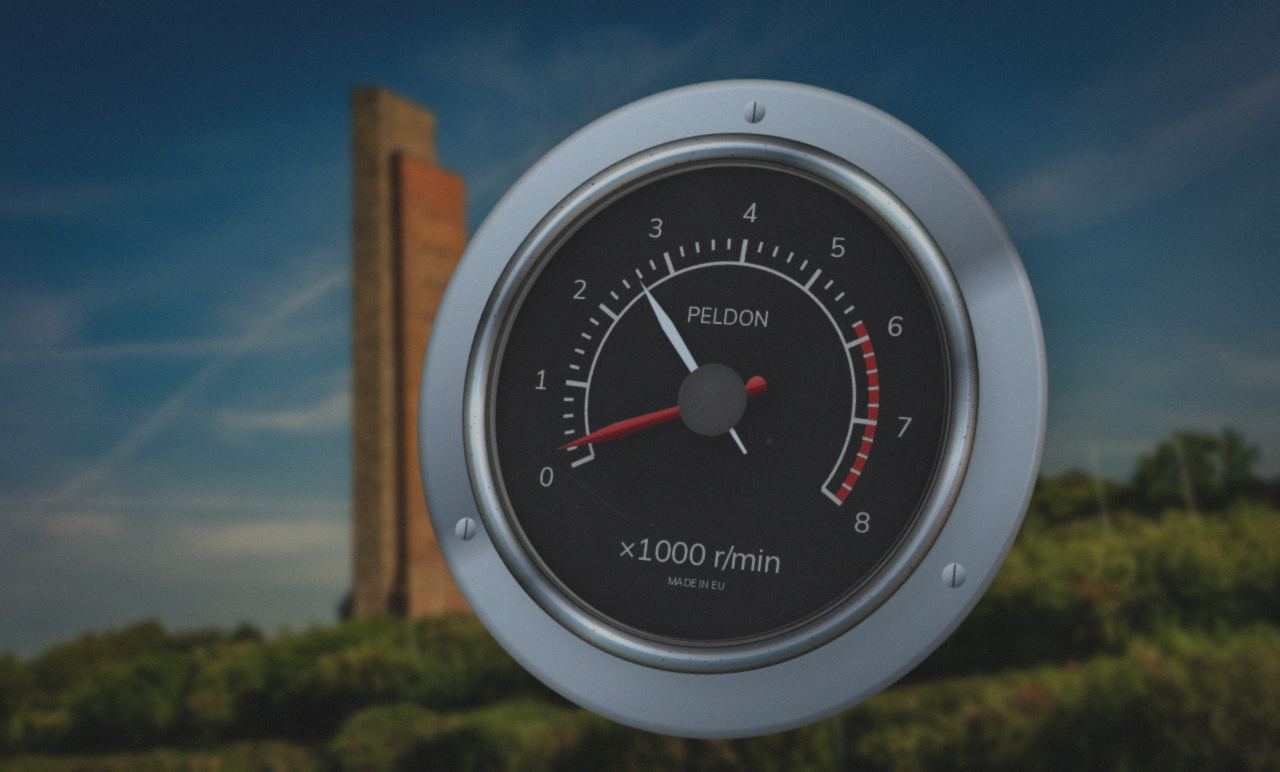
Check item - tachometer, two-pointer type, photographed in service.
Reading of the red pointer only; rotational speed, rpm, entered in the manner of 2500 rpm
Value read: 200 rpm
